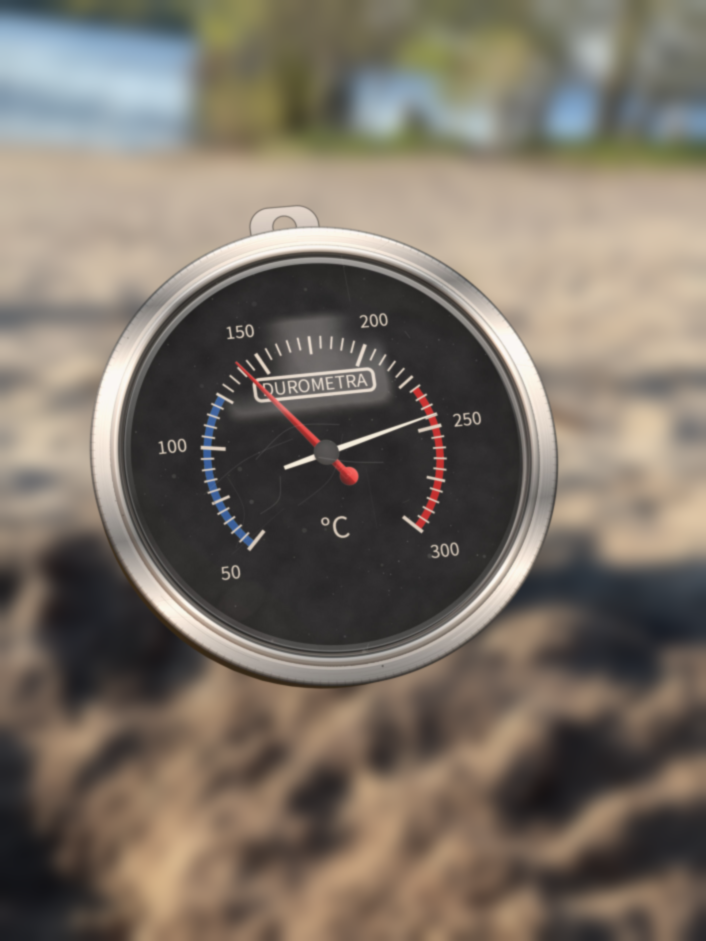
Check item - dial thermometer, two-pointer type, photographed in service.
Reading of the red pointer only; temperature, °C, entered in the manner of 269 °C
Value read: 140 °C
